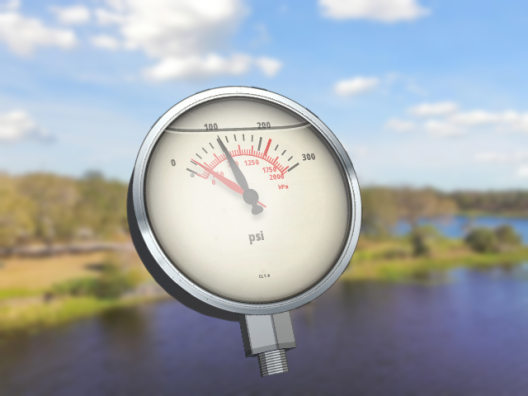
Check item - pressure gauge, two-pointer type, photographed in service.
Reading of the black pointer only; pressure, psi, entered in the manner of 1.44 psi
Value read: 100 psi
